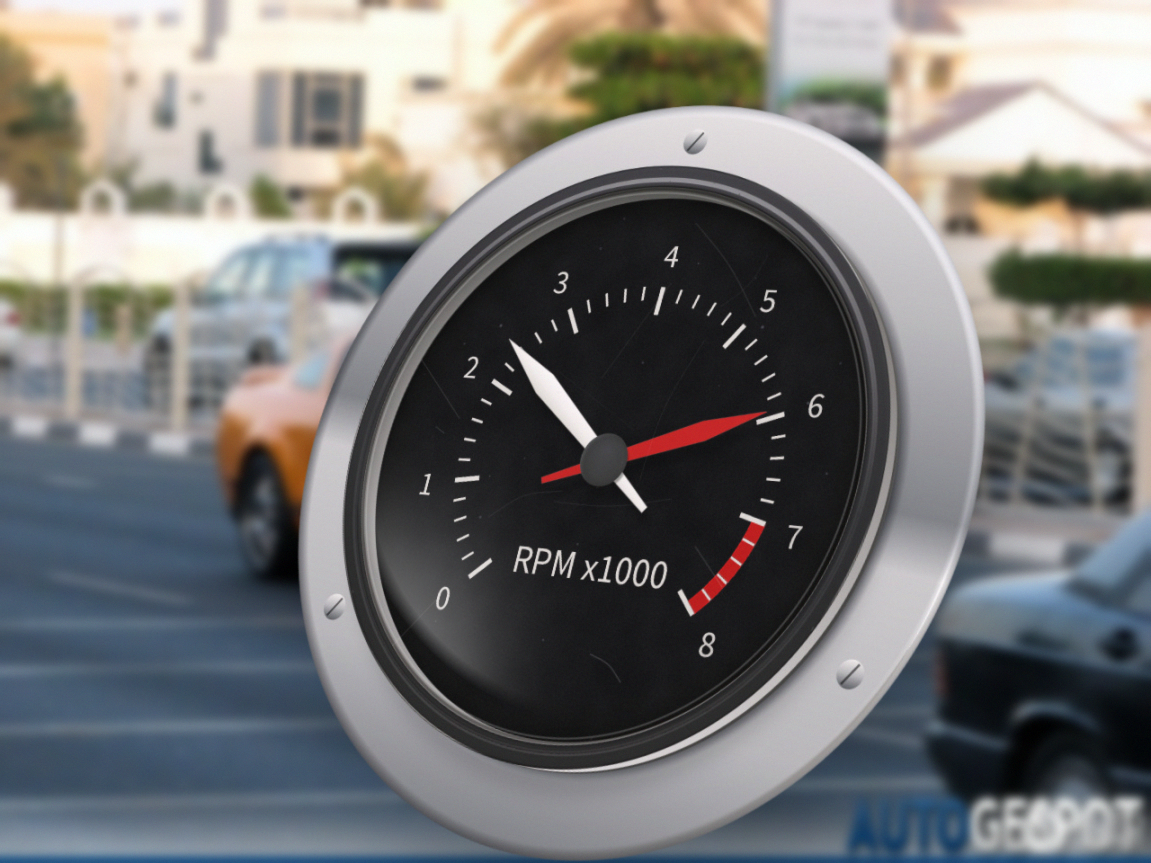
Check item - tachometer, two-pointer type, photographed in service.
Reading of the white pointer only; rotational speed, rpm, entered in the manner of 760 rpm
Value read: 2400 rpm
